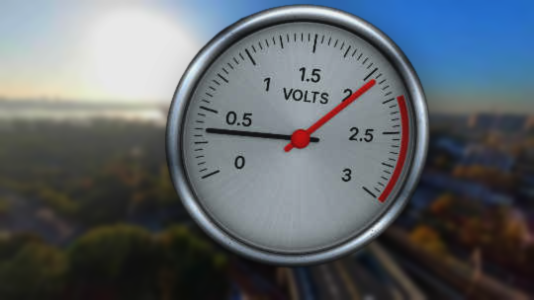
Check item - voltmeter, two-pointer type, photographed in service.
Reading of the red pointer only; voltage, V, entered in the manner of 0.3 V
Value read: 2.05 V
